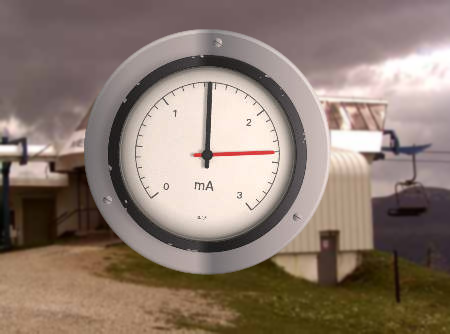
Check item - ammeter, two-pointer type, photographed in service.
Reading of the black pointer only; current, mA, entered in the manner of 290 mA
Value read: 1.45 mA
